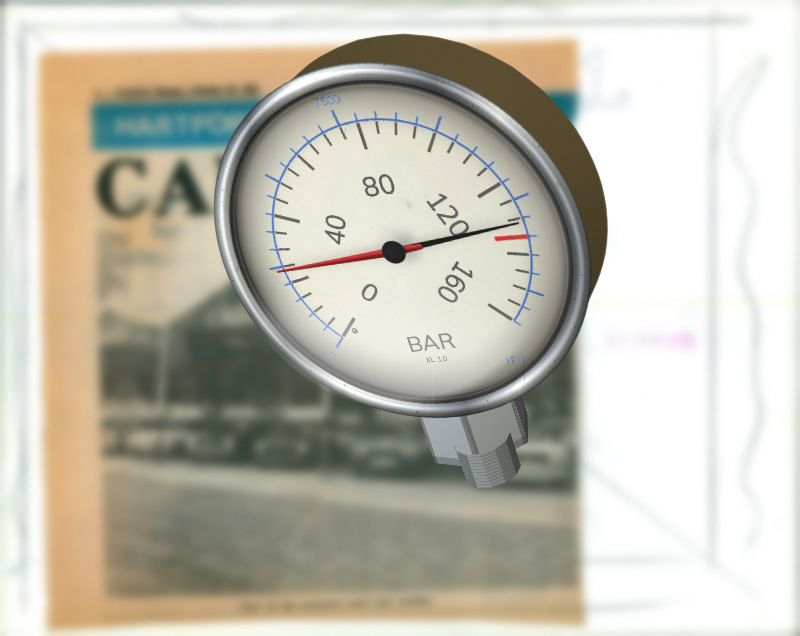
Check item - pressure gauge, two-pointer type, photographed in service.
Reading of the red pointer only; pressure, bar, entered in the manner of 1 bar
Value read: 25 bar
